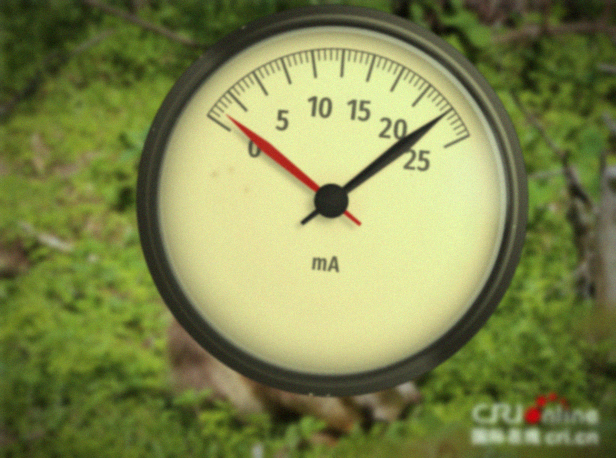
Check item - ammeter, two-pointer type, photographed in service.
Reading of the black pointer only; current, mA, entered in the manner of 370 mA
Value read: 22.5 mA
